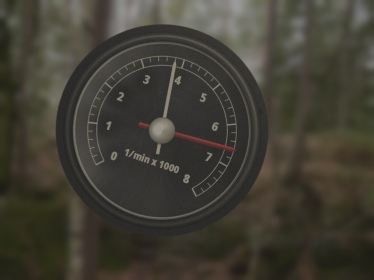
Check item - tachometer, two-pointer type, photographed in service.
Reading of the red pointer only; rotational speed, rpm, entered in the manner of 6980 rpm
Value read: 6600 rpm
